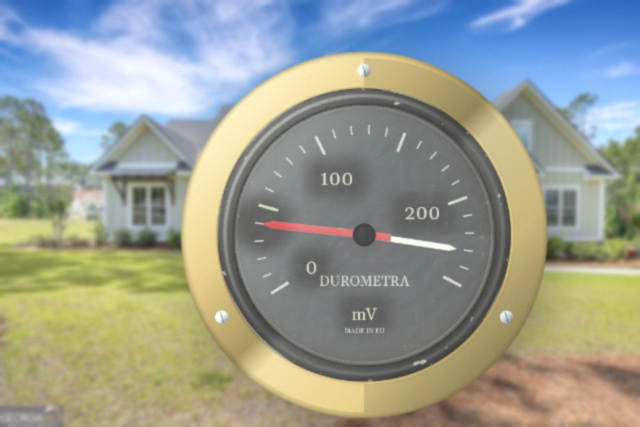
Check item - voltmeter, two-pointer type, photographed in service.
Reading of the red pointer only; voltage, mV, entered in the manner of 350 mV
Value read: 40 mV
